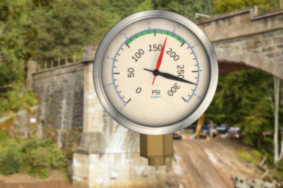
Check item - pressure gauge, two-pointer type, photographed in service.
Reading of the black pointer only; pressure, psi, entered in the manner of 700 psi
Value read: 270 psi
